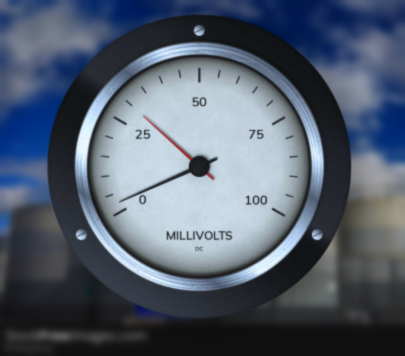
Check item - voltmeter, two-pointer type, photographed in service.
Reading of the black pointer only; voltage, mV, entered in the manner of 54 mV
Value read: 2.5 mV
